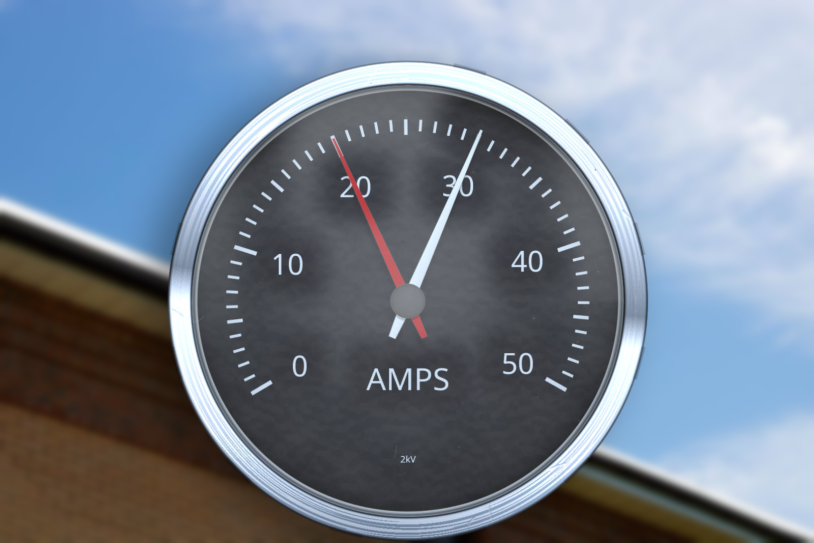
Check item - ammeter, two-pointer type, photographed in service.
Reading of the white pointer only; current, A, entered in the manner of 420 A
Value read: 30 A
